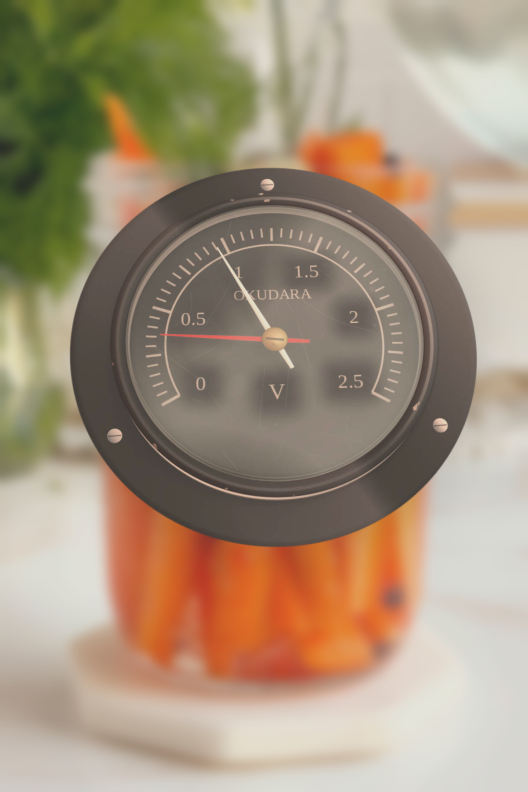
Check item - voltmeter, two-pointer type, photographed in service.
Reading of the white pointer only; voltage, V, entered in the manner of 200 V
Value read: 0.95 V
